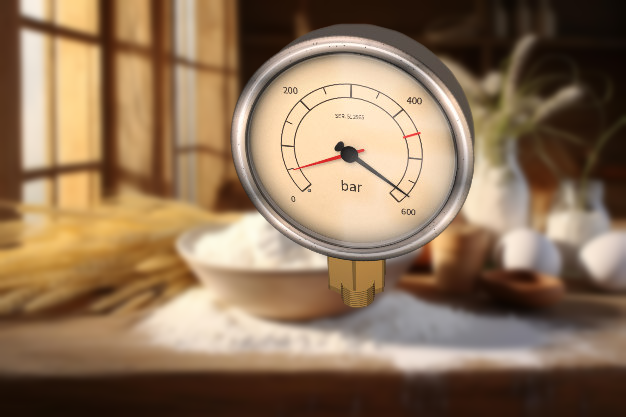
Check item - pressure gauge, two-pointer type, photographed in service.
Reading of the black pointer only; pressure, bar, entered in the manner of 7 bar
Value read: 575 bar
